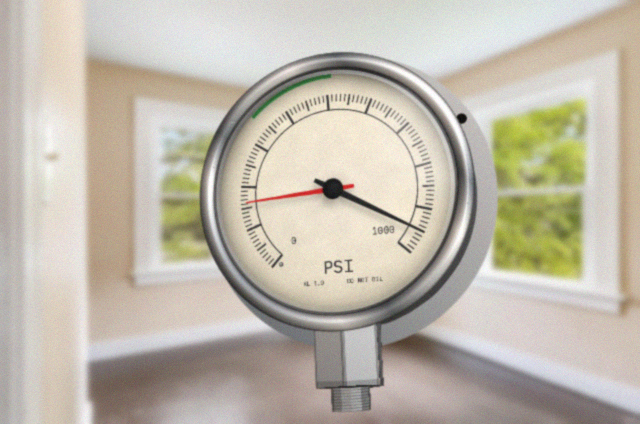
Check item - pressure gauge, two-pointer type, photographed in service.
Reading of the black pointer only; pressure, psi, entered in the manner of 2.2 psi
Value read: 950 psi
